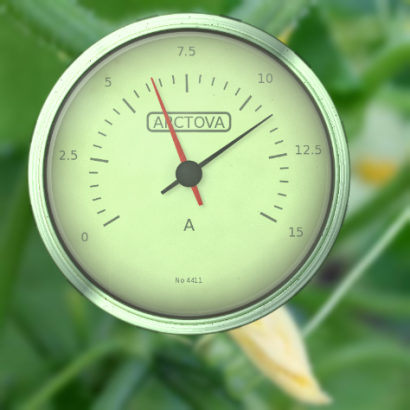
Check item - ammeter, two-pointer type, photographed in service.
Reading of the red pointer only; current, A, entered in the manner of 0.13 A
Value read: 6.25 A
